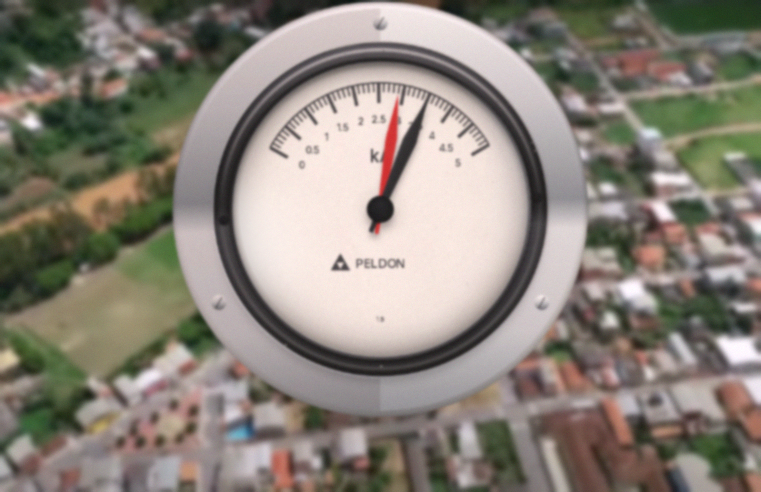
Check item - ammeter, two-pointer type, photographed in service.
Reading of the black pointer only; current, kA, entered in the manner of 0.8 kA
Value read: 3.5 kA
